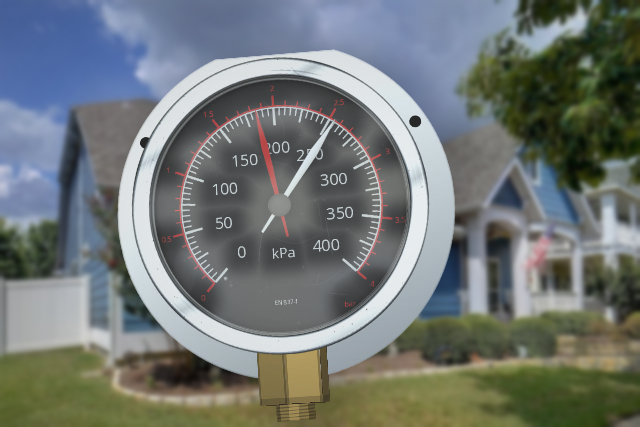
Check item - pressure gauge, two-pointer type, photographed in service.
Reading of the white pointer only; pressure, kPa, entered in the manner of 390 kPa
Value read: 255 kPa
